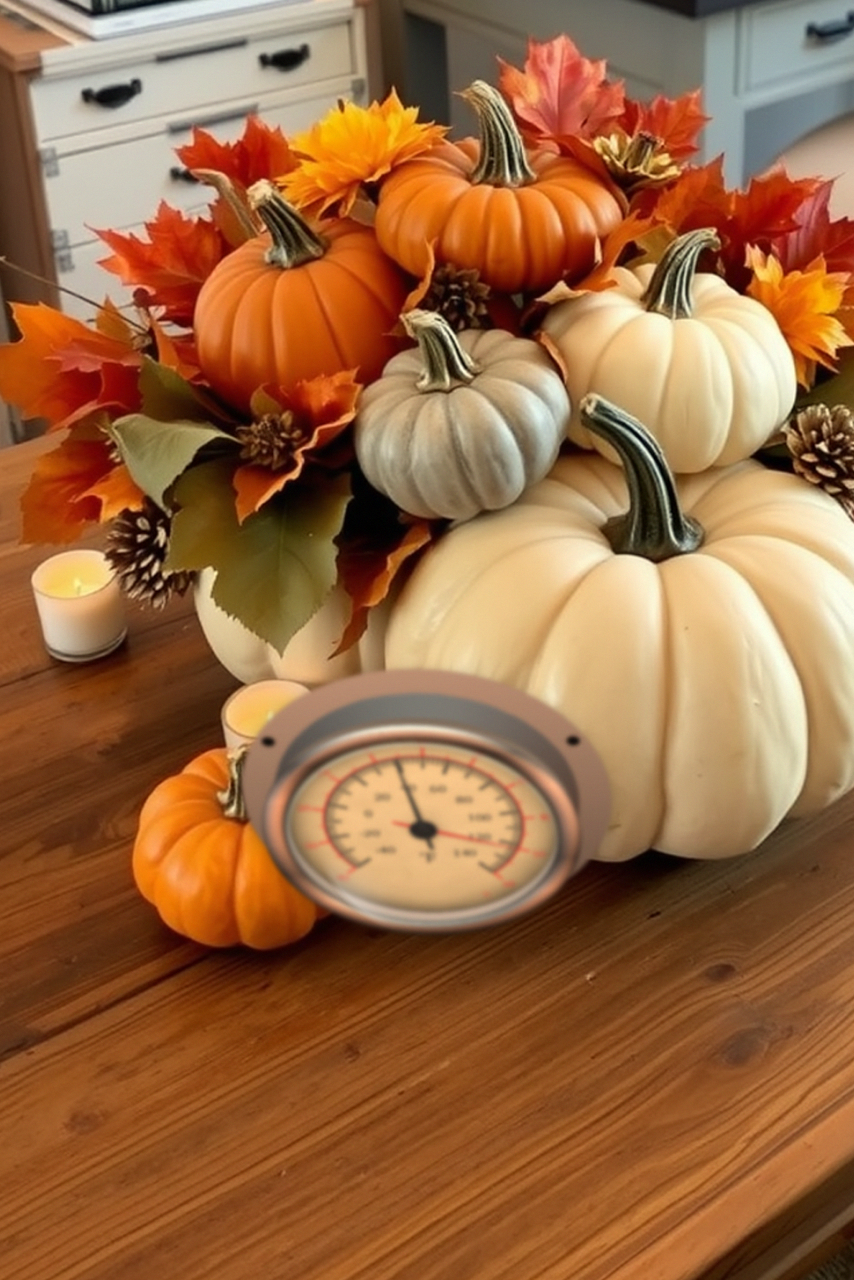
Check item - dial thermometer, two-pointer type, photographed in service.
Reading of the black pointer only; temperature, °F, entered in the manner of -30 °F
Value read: 40 °F
